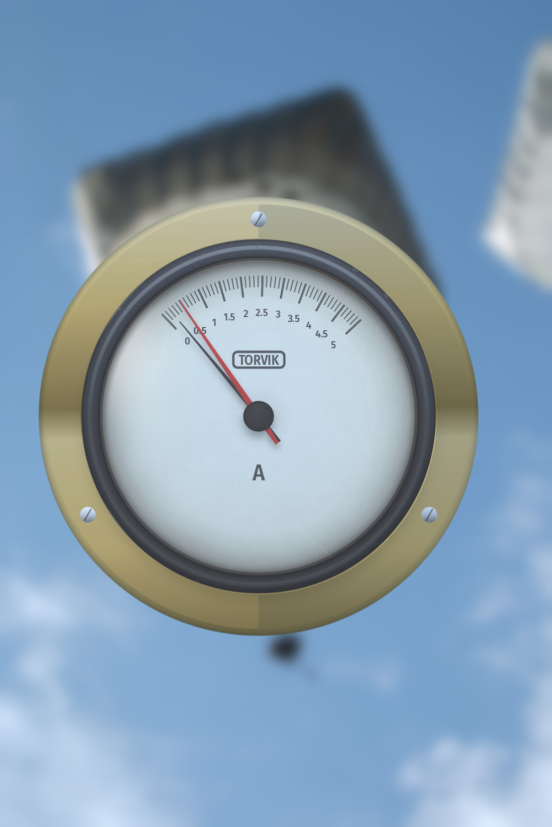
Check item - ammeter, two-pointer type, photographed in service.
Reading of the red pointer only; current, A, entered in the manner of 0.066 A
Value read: 0.5 A
